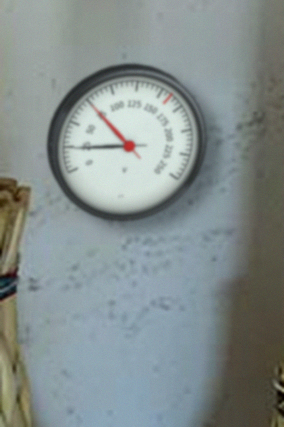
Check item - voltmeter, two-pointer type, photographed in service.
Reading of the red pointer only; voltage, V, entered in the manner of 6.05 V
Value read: 75 V
